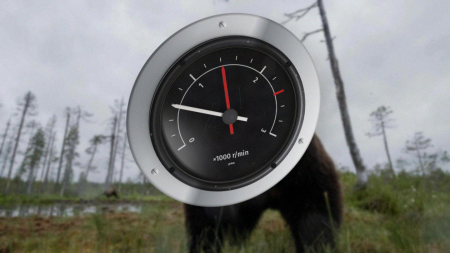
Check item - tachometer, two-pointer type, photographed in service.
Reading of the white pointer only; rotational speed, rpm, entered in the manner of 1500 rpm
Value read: 600 rpm
